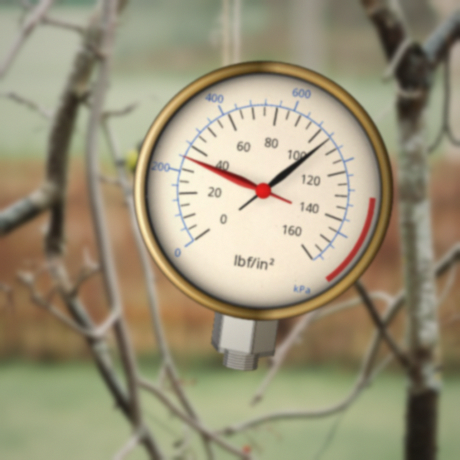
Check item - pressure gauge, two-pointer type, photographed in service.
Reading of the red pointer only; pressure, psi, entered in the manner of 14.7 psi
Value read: 35 psi
